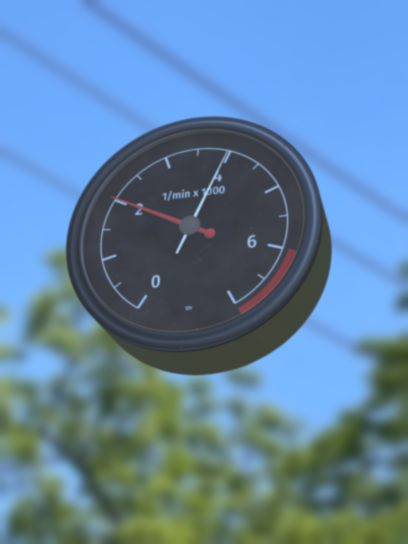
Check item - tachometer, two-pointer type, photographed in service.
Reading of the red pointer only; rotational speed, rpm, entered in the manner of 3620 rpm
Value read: 2000 rpm
